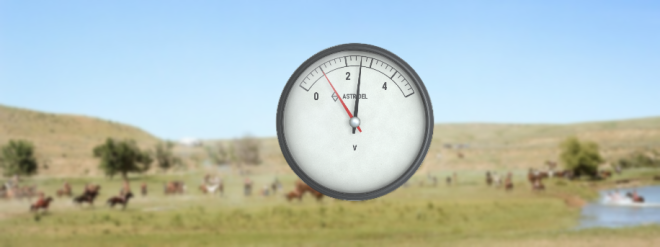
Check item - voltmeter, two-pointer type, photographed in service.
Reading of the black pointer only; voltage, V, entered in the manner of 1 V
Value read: 2.6 V
